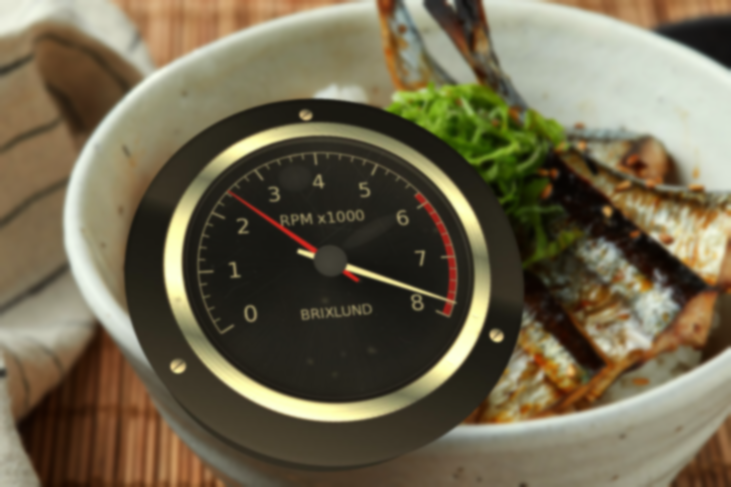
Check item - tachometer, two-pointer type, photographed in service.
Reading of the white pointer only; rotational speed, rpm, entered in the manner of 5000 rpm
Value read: 7800 rpm
